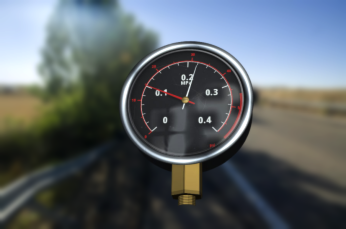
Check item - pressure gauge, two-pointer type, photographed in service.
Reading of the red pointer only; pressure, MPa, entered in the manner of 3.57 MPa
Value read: 0.1 MPa
